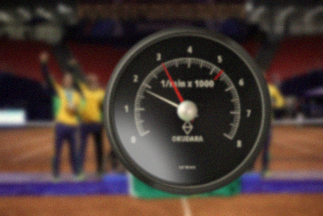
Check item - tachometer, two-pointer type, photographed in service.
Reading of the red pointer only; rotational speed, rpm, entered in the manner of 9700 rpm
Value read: 3000 rpm
